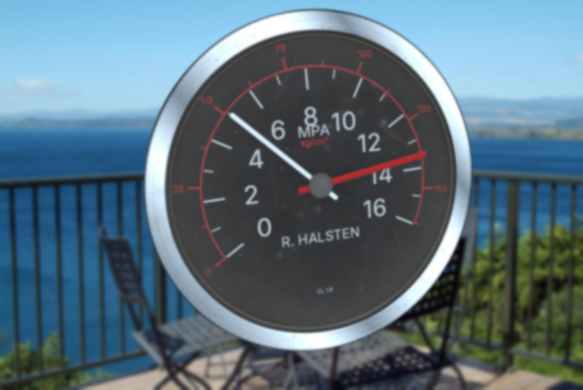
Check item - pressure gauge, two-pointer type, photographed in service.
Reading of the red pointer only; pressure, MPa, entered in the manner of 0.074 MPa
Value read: 13.5 MPa
